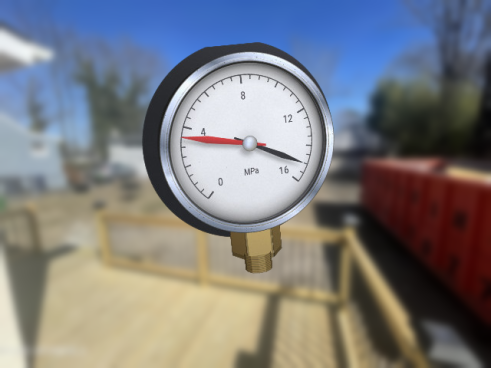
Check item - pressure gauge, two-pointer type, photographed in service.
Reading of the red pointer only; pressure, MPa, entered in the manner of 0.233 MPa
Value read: 3.5 MPa
